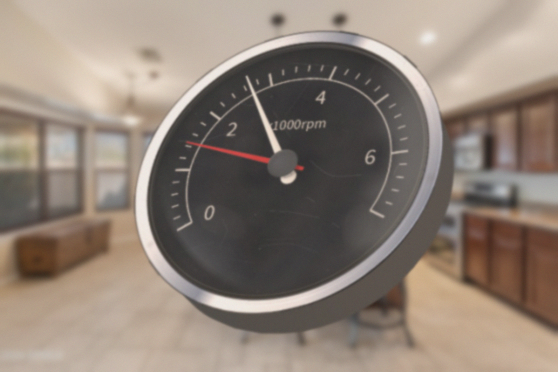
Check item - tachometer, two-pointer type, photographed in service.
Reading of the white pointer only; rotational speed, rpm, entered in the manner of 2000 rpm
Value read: 2700 rpm
